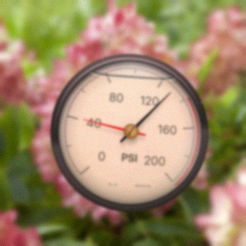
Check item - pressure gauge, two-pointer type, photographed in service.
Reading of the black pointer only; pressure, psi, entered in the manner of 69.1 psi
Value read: 130 psi
